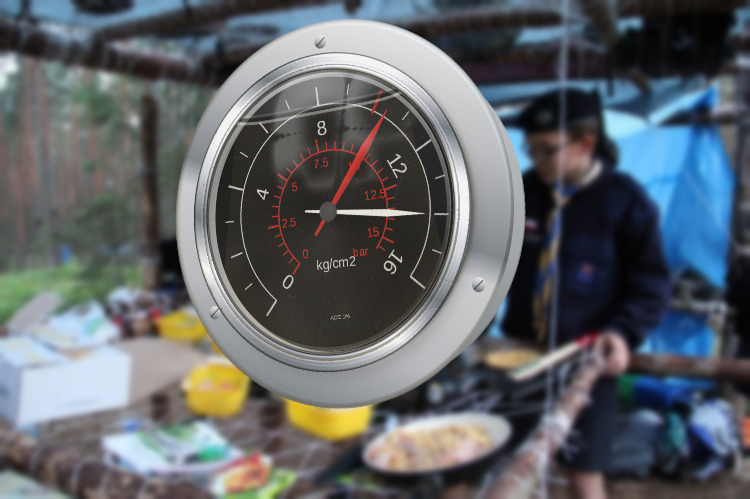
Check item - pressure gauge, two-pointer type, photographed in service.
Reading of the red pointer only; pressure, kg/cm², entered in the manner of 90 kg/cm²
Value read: 10.5 kg/cm²
